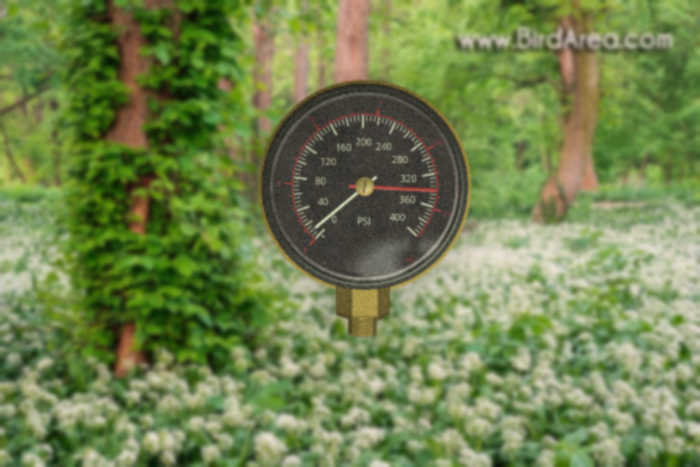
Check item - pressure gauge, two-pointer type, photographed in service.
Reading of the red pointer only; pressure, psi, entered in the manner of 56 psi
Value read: 340 psi
